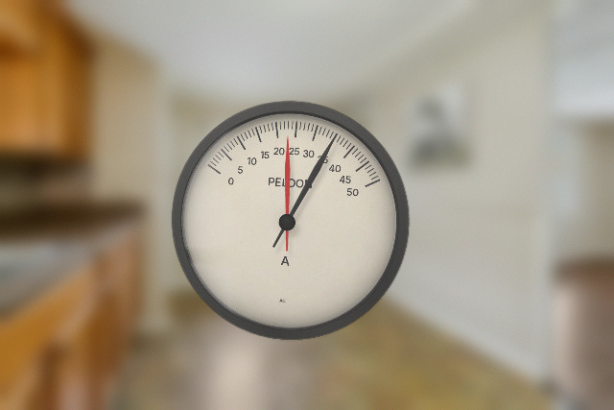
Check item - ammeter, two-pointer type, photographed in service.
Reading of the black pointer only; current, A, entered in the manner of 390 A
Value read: 35 A
